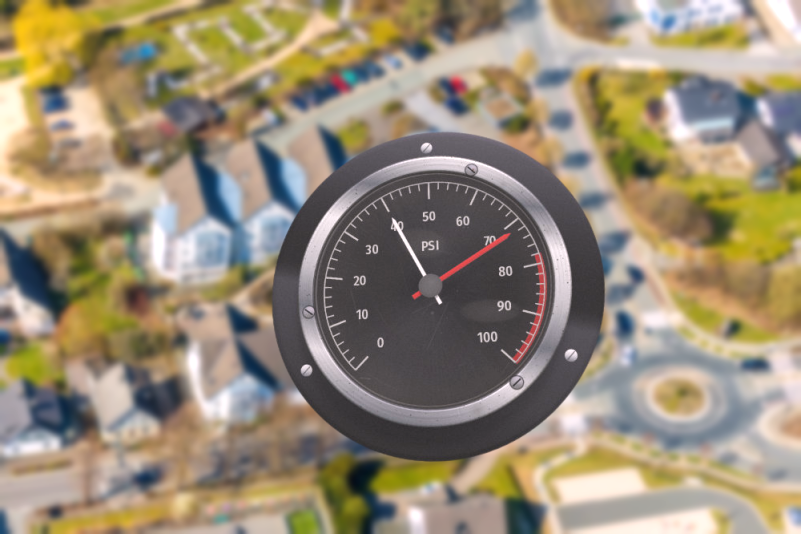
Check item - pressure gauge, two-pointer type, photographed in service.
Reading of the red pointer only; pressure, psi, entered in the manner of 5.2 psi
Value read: 72 psi
